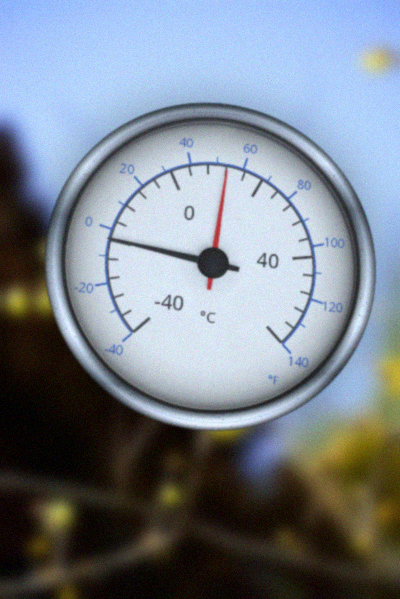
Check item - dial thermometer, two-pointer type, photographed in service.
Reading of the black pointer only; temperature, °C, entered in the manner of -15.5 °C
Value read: -20 °C
